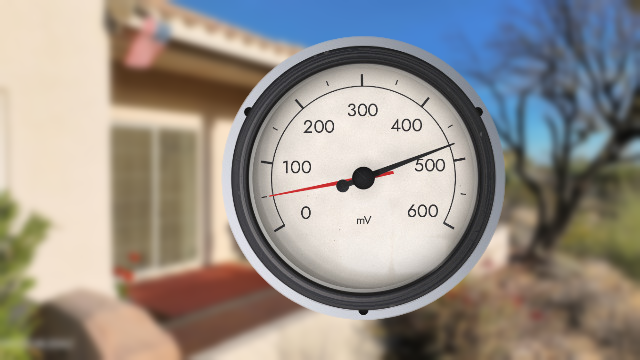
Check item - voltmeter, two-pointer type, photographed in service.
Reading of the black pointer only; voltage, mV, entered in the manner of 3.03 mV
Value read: 475 mV
